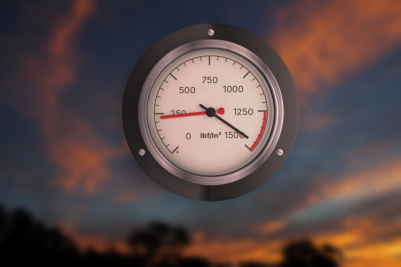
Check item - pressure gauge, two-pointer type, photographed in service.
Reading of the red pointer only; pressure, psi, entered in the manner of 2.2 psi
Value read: 225 psi
